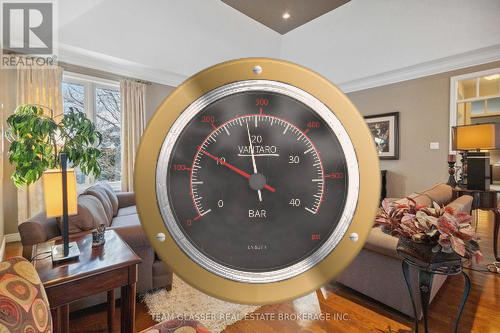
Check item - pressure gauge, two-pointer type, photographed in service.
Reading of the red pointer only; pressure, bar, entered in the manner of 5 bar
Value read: 10 bar
